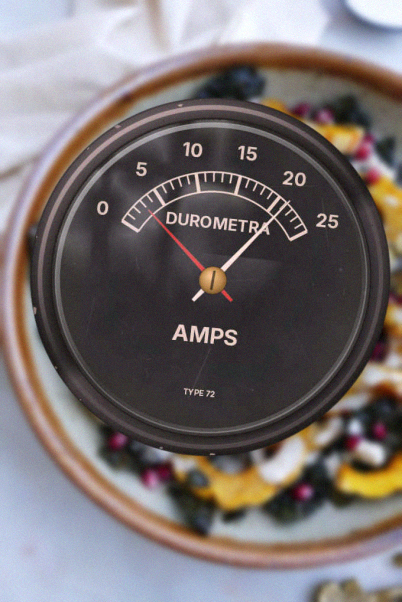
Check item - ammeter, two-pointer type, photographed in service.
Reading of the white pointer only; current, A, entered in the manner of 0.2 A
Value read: 21 A
